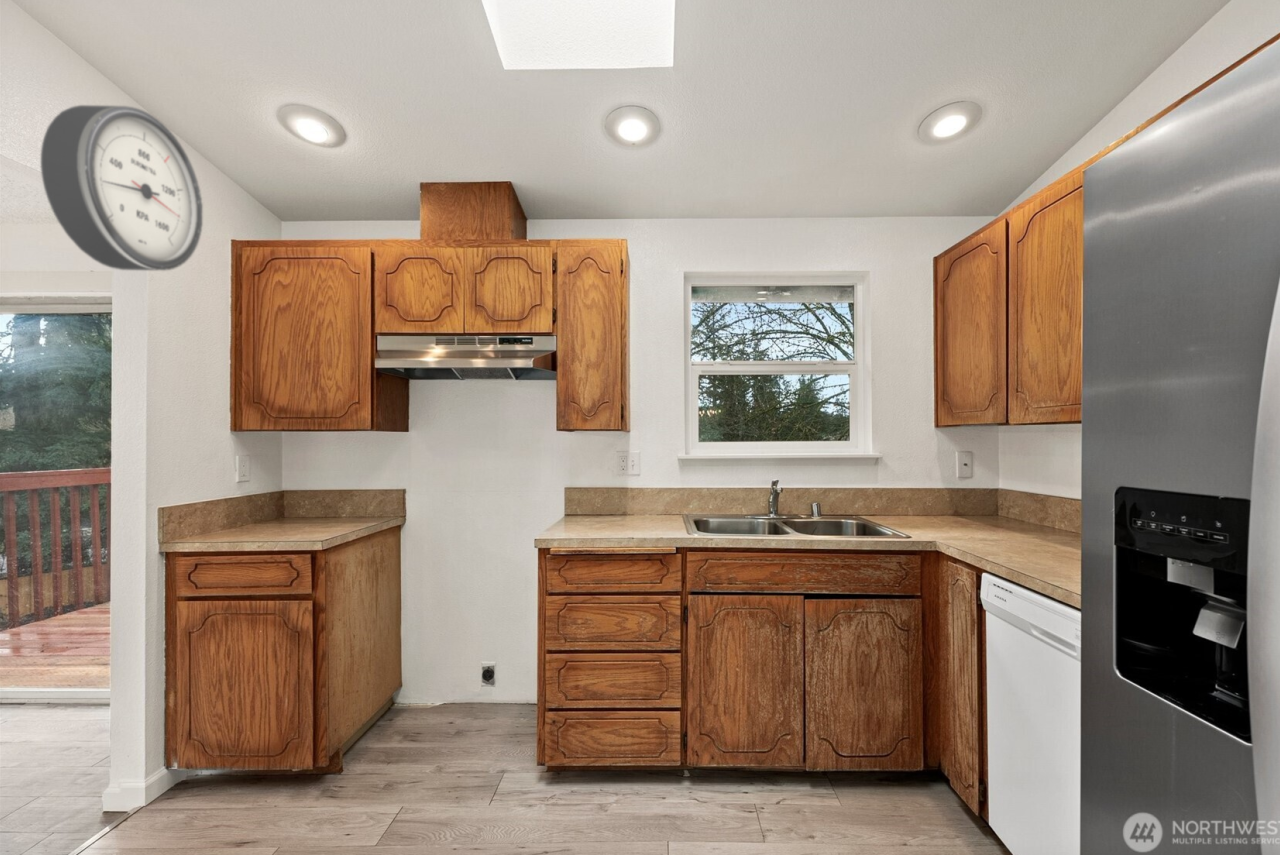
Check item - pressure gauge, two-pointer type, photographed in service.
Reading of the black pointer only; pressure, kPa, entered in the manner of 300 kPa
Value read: 200 kPa
